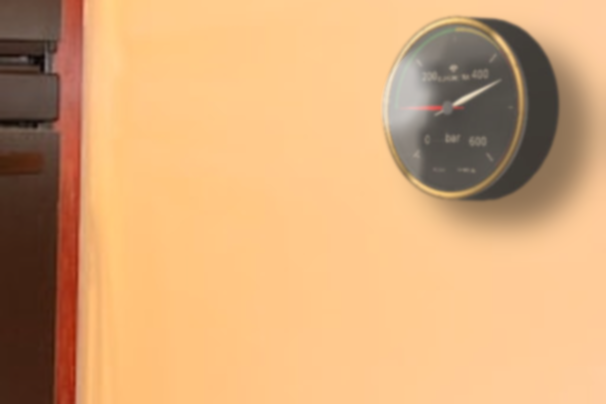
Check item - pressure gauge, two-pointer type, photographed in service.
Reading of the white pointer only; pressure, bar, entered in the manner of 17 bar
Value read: 450 bar
